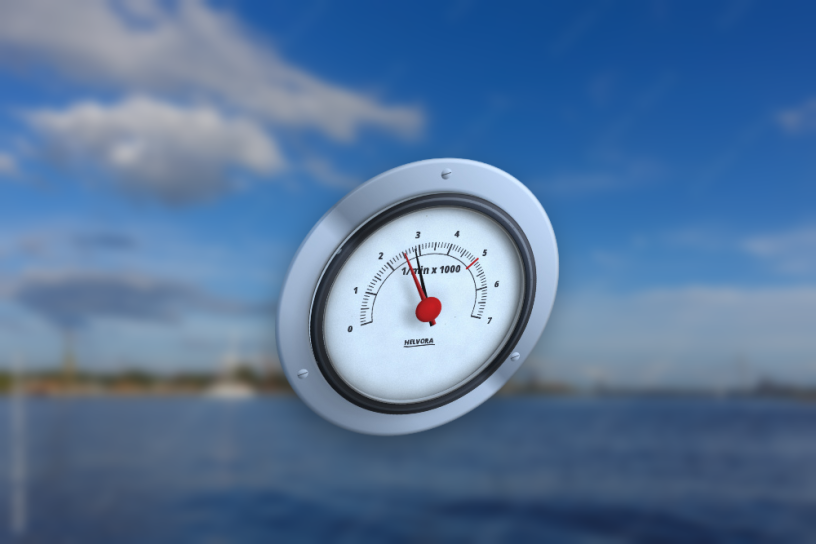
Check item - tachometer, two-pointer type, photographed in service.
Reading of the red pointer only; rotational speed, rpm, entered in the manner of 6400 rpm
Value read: 2500 rpm
